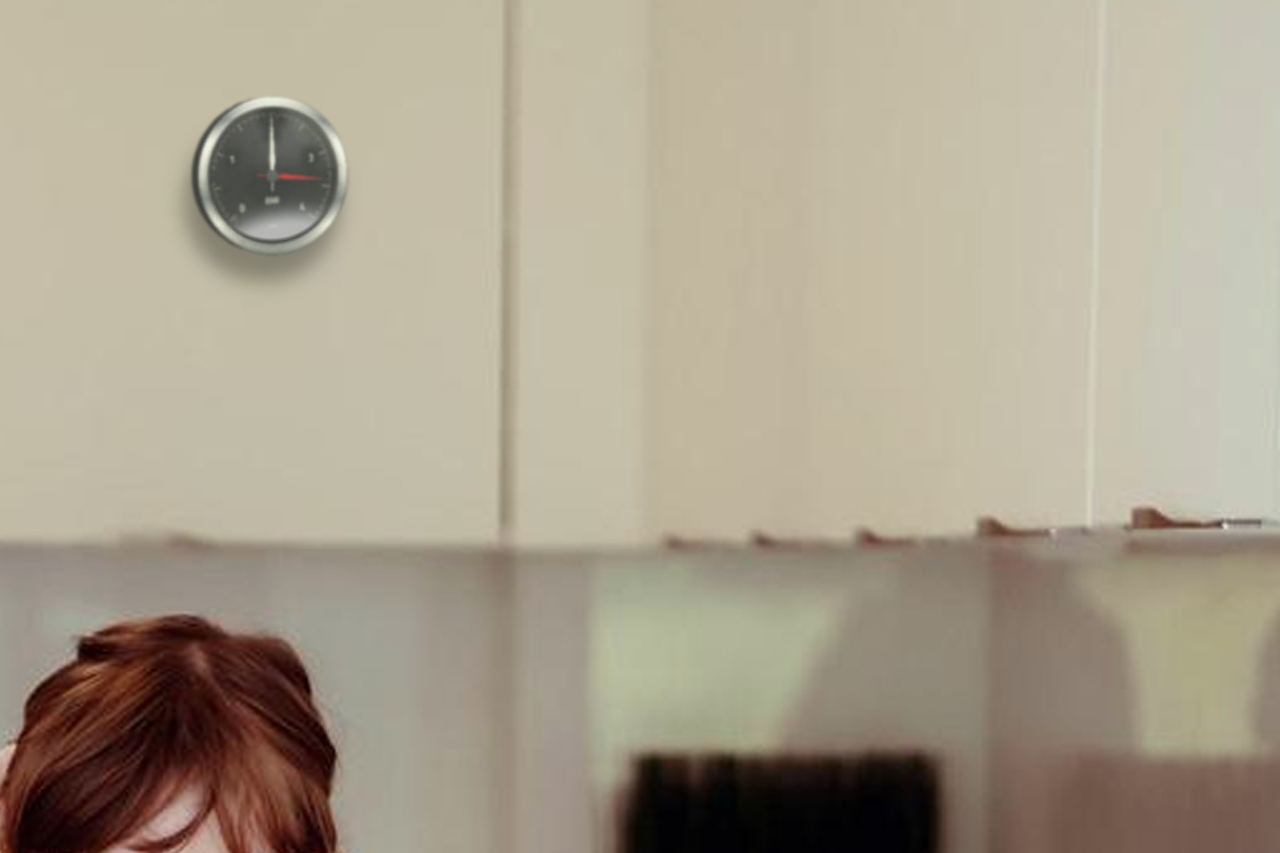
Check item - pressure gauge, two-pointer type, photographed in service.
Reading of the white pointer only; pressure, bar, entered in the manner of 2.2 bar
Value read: 2 bar
